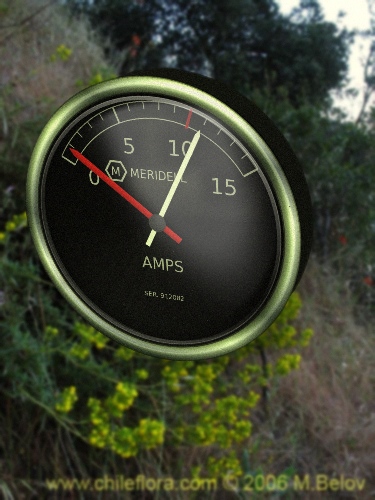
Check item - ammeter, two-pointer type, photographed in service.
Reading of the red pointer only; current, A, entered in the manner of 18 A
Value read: 1 A
